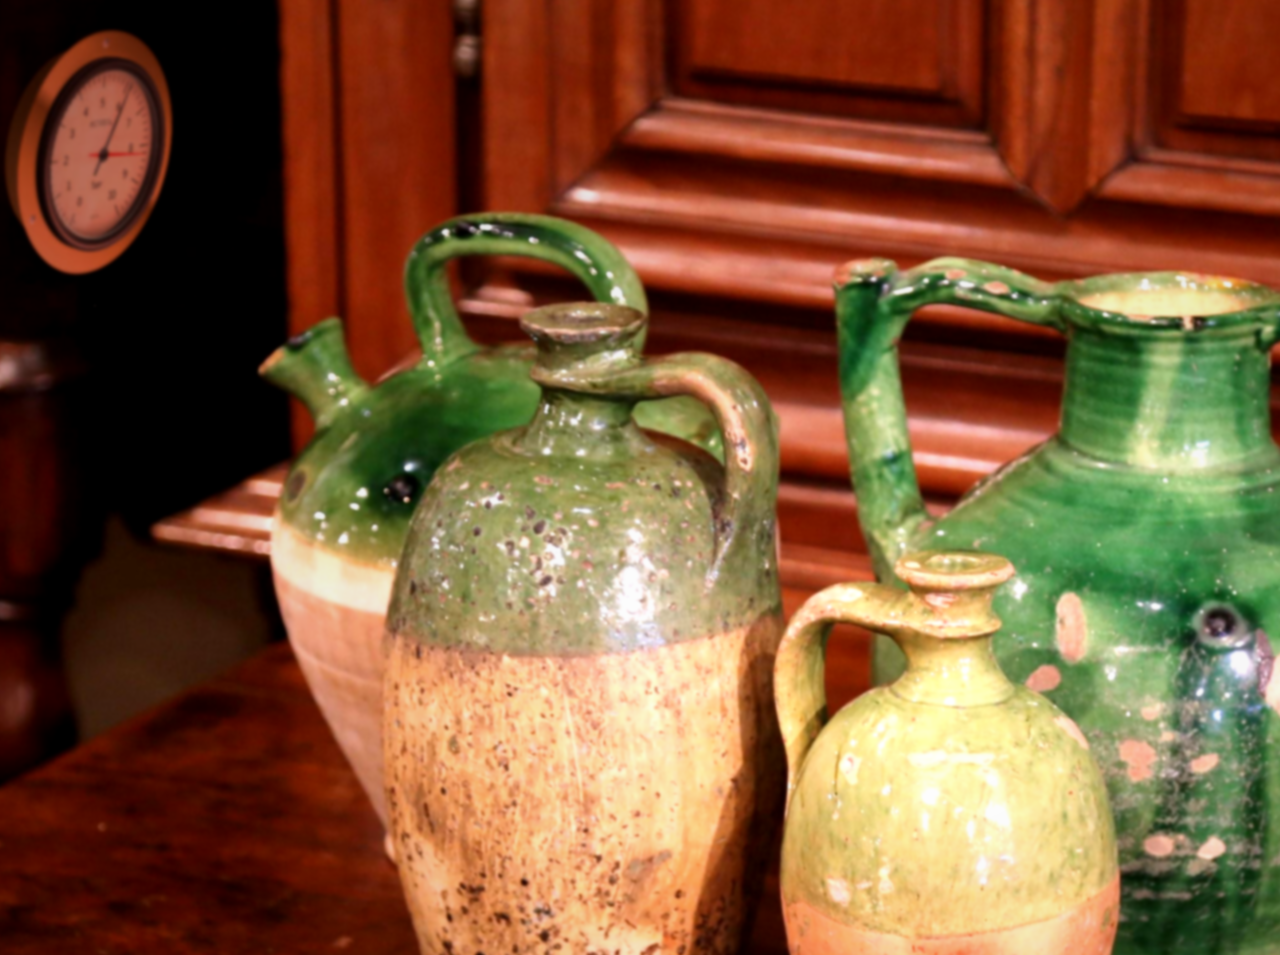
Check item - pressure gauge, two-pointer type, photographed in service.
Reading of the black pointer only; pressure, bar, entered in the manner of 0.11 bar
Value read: 6 bar
